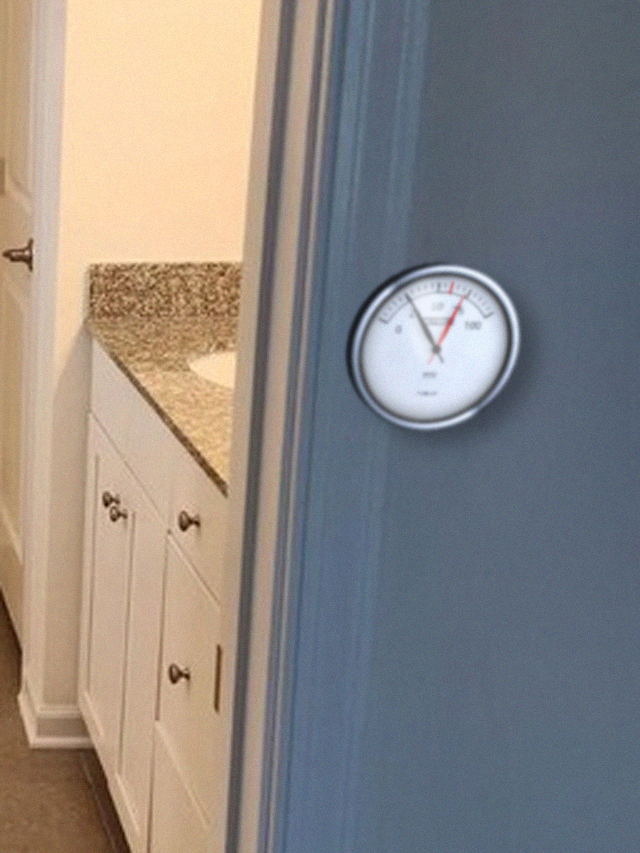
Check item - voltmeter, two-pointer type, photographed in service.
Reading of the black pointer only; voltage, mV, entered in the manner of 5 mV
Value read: 25 mV
